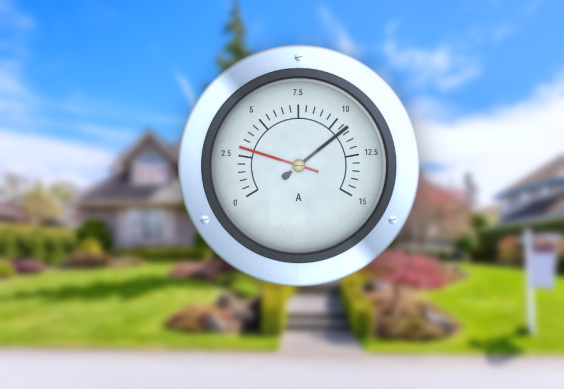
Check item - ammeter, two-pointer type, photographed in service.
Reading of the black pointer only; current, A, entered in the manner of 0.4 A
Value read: 10.75 A
